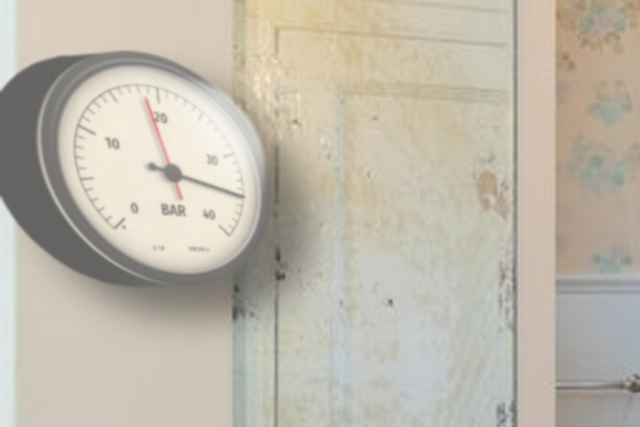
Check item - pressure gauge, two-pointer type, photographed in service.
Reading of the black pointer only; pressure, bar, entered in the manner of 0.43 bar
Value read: 35 bar
